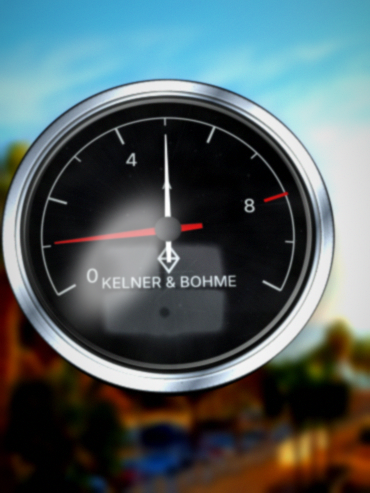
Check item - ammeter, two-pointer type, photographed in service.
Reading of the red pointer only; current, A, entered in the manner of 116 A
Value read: 1 A
